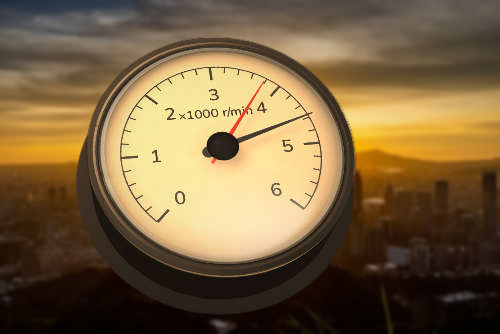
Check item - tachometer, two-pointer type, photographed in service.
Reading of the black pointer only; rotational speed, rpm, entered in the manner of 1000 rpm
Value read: 4600 rpm
